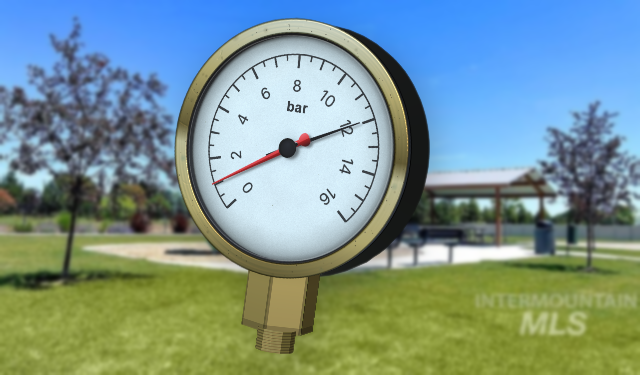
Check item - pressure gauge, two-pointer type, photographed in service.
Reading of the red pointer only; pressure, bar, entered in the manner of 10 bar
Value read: 1 bar
